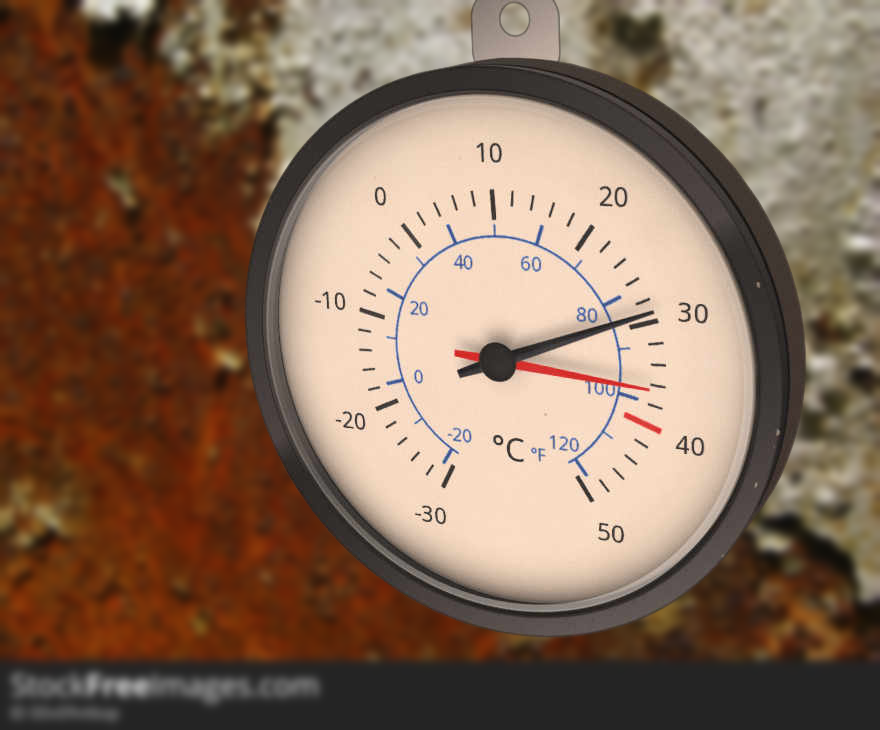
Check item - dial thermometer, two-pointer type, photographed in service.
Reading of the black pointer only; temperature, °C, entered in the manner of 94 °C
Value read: 29 °C
